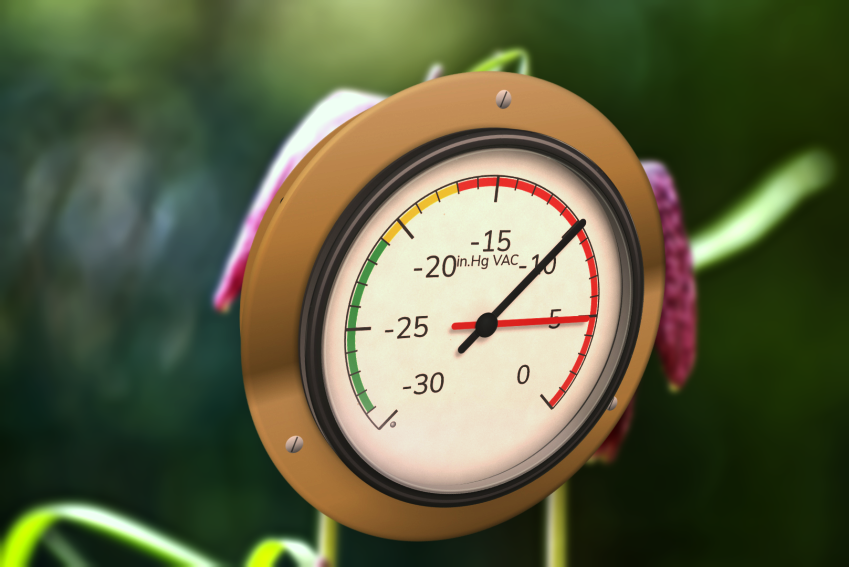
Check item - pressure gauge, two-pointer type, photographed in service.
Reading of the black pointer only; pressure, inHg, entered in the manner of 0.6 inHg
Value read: -10 inHg
